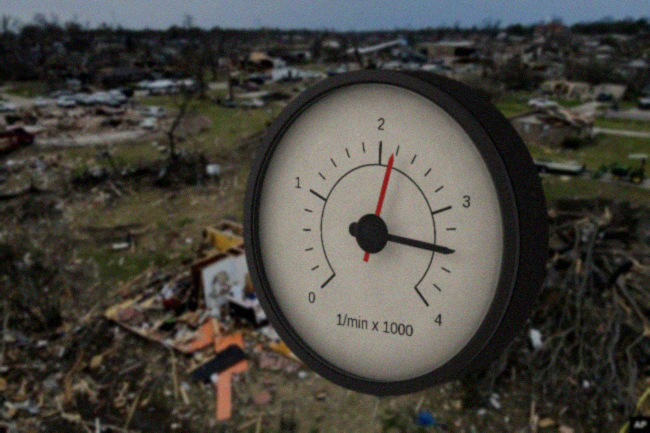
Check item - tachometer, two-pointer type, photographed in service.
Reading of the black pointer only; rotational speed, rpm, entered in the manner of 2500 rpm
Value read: 3400 rpm
